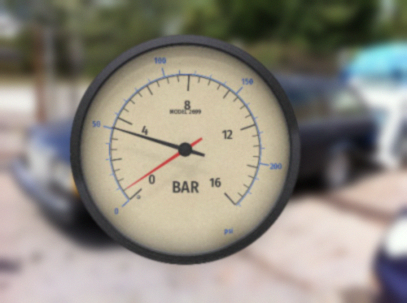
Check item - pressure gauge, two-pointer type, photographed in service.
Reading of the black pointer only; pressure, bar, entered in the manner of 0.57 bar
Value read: 3.5 bar
